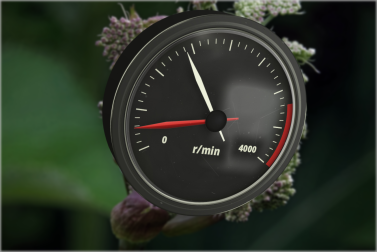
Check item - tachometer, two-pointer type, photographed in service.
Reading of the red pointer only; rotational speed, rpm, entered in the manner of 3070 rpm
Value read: 300 rpm
